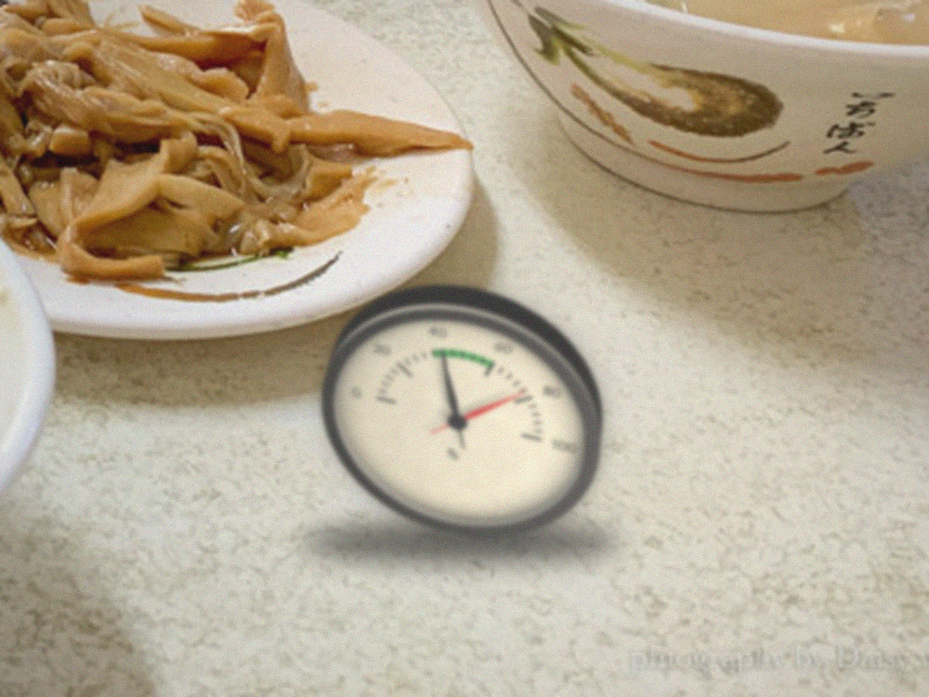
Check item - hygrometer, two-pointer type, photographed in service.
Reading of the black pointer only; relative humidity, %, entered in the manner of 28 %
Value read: 40 %
